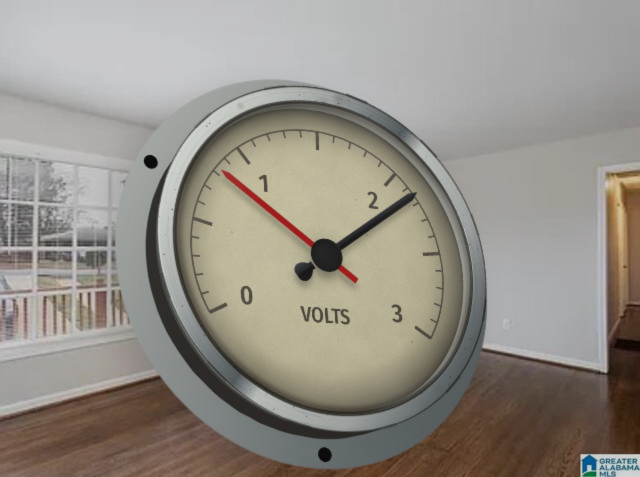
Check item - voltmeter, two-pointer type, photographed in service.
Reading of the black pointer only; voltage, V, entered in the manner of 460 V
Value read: 2.15 V
